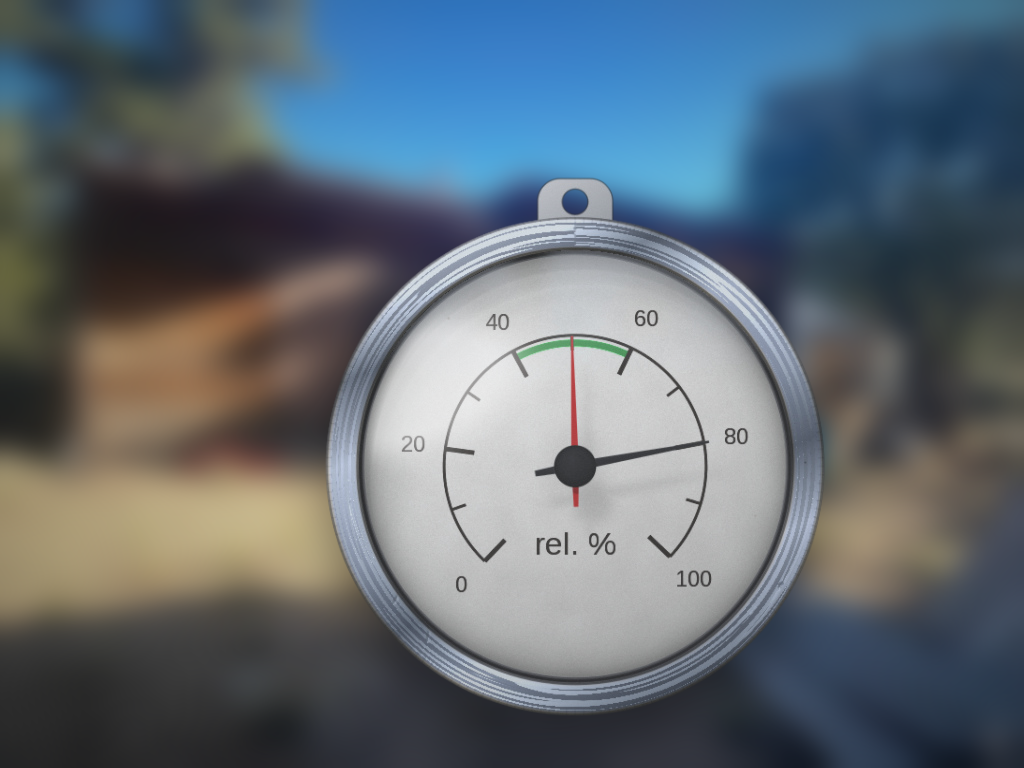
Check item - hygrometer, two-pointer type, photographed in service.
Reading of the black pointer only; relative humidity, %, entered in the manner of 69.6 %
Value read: 80 %
